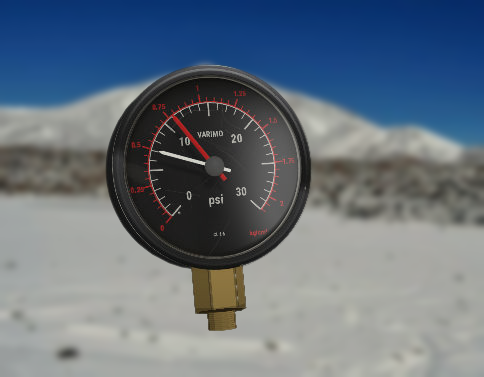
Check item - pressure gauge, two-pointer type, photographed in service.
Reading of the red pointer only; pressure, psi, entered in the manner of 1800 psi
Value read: 11 psi
